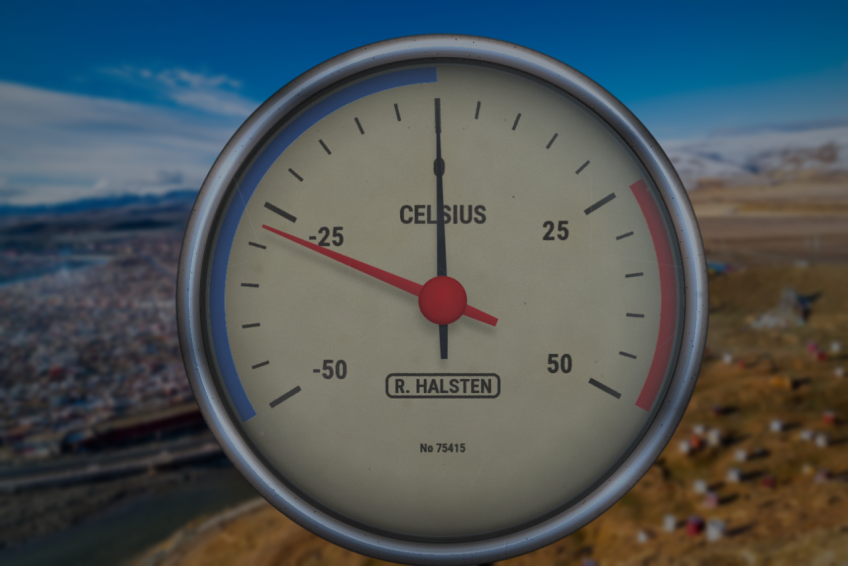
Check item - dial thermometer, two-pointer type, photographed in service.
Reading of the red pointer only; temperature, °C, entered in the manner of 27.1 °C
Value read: -27.5 °C
